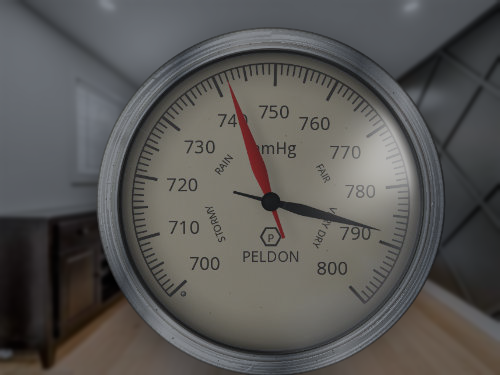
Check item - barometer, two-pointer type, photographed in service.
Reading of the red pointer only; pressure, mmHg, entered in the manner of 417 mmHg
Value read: 742 mmHg
